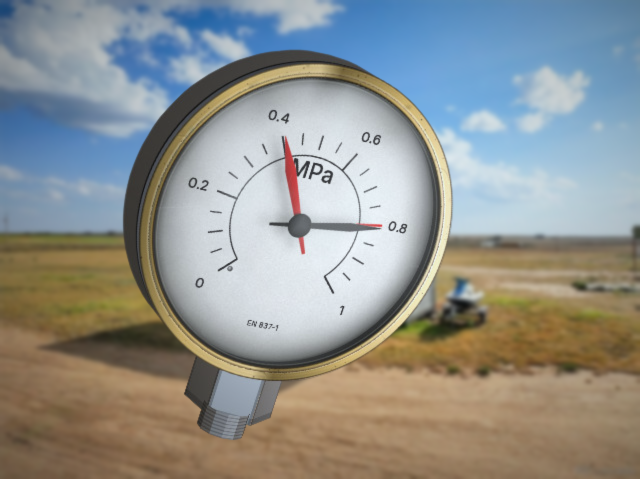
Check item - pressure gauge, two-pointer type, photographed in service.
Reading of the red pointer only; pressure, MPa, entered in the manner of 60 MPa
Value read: 0.4 MPa
